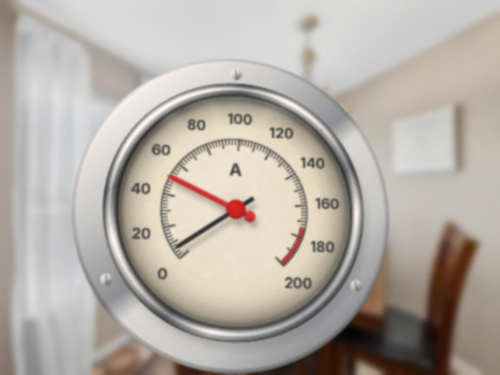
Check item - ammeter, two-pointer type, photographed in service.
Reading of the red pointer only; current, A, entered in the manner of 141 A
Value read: 50 A
